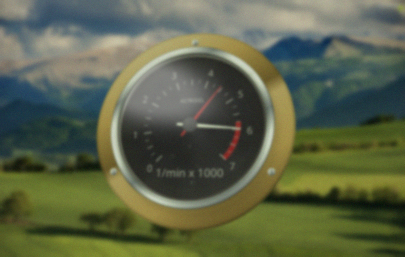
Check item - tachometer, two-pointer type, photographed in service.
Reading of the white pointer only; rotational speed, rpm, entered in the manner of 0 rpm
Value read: 6000 rpm
